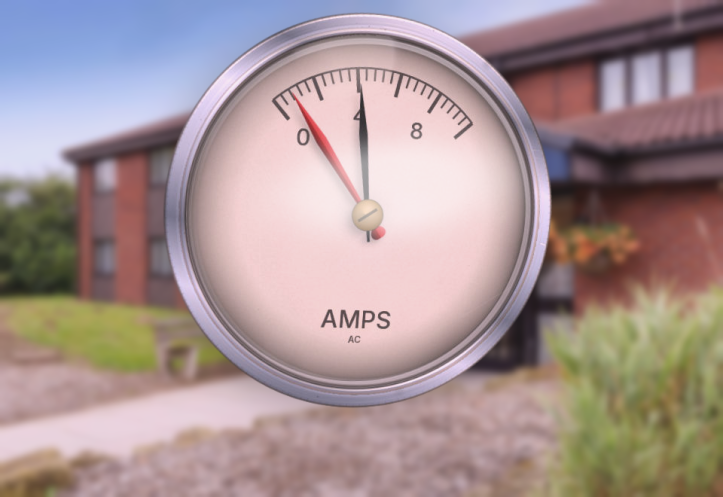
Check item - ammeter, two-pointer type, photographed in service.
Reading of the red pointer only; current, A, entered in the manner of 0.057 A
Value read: 0.8 A
